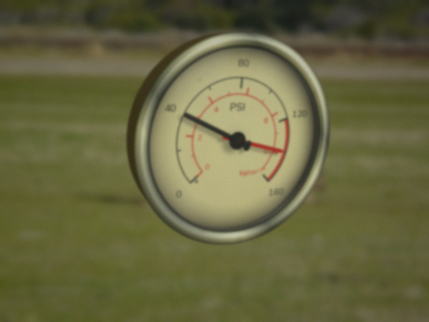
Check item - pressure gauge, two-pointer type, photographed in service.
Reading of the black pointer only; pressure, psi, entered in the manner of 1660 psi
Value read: 40 psi
